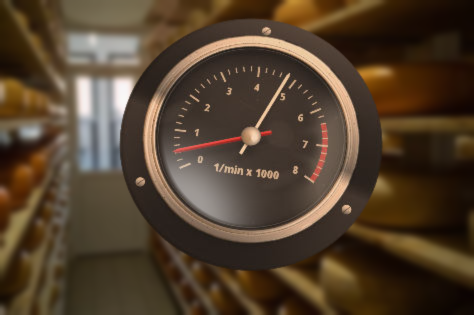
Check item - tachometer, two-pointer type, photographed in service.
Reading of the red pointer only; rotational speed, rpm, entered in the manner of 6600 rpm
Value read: 400 rpm
